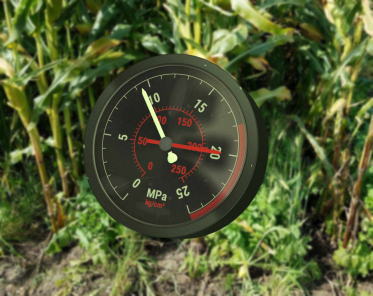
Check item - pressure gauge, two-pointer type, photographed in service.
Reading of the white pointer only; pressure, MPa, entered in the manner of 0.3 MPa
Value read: 9.5 MPa
